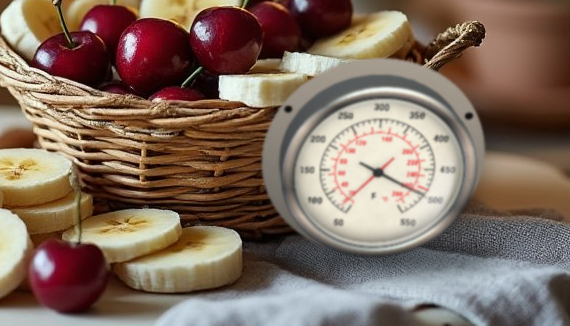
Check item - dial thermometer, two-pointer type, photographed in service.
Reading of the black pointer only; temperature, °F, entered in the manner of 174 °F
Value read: 500 °F
